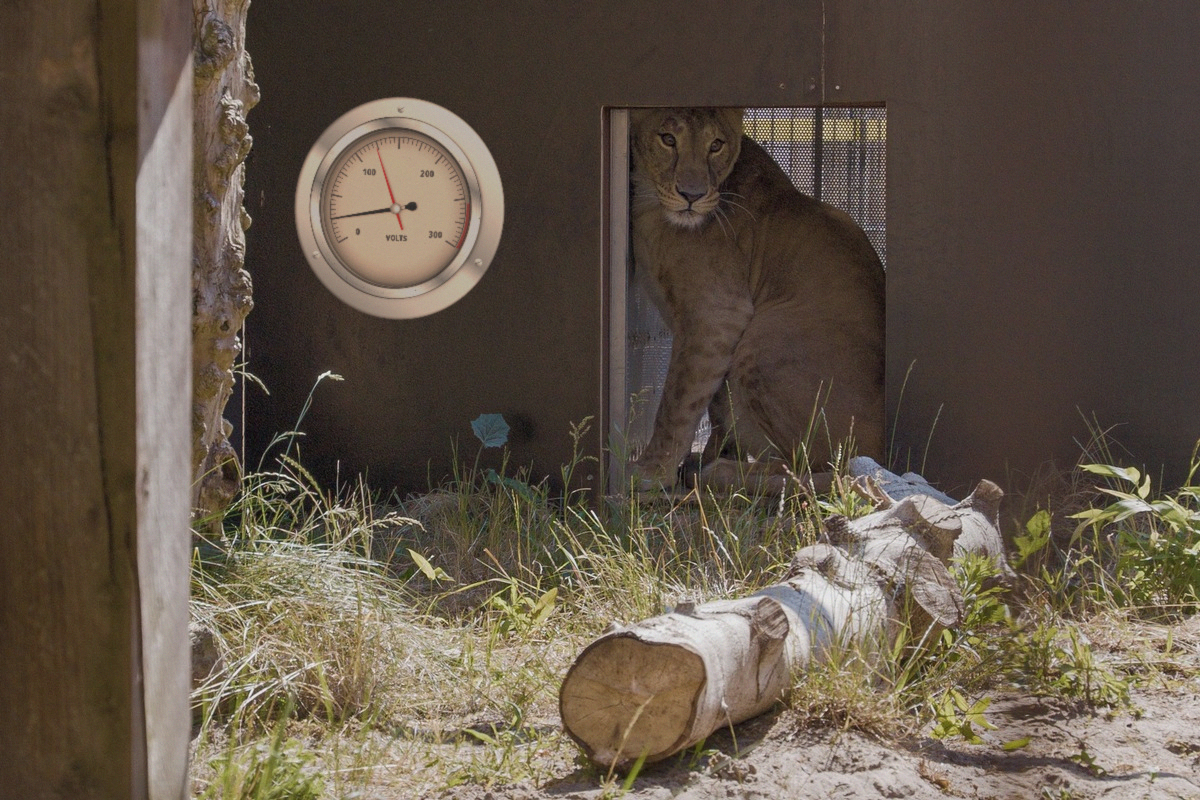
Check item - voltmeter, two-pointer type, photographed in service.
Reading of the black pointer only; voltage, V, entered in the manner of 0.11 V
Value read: 25 V
